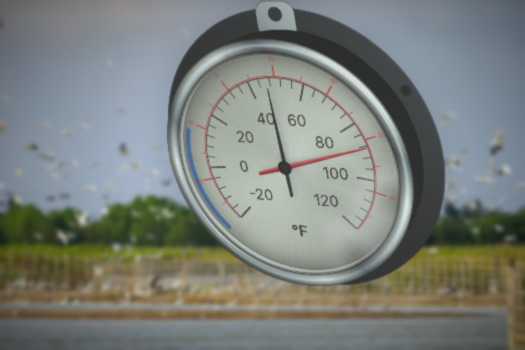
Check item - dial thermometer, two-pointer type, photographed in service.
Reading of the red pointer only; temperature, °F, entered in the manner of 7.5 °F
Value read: 88 °F
